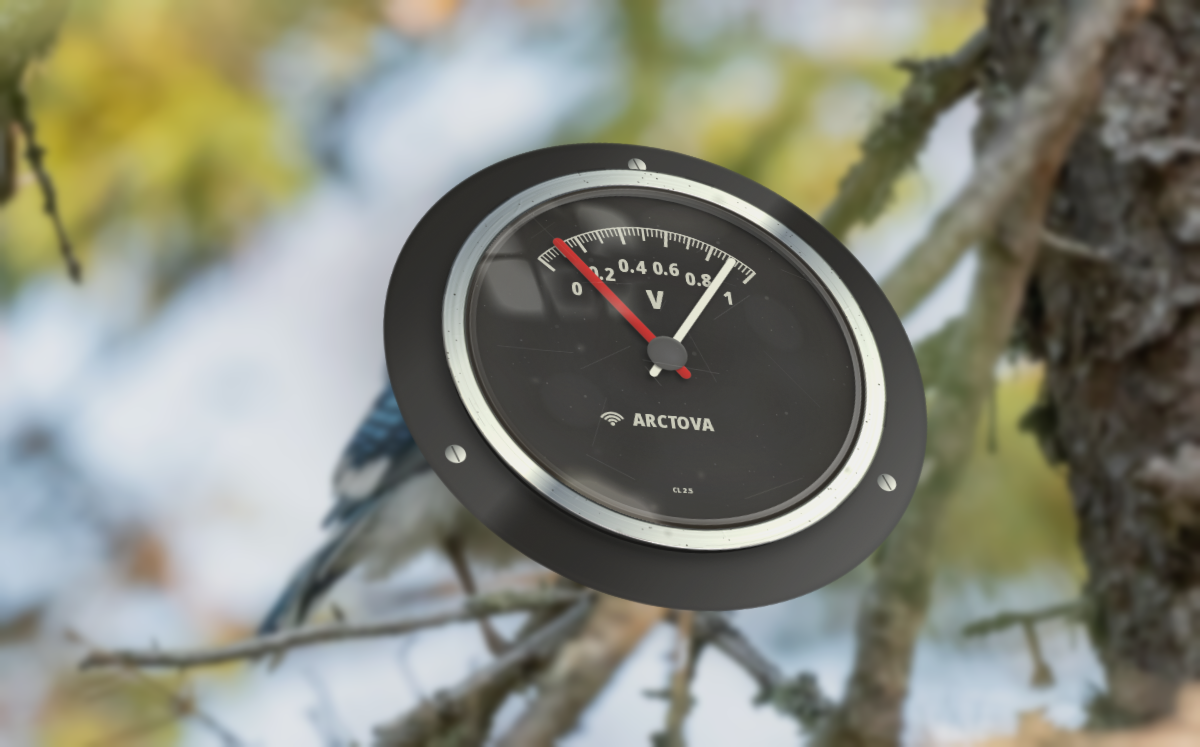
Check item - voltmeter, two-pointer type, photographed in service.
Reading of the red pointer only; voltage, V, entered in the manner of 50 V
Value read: 0.1 V
